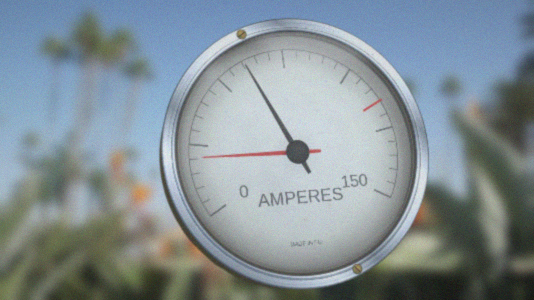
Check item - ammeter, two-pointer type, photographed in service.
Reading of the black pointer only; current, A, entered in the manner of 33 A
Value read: 60 A
